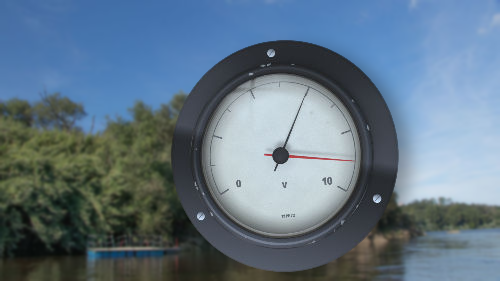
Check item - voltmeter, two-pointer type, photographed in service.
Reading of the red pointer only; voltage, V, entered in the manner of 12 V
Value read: 9 V
